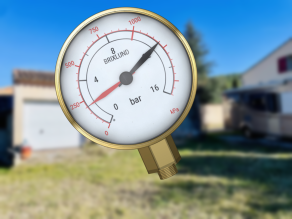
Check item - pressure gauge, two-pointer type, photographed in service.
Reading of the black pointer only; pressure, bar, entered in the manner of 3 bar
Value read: 12 bar
